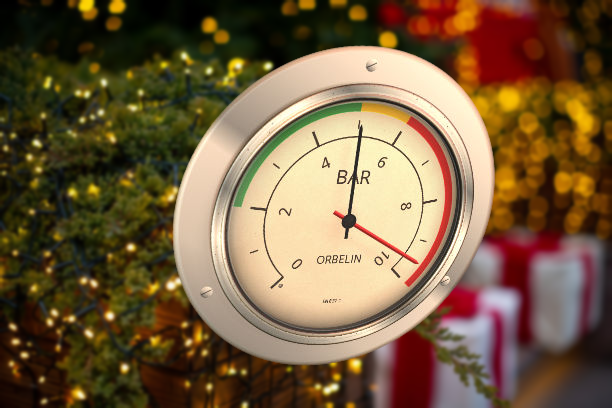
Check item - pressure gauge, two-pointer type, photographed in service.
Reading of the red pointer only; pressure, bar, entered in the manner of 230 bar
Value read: 9.5 bar
